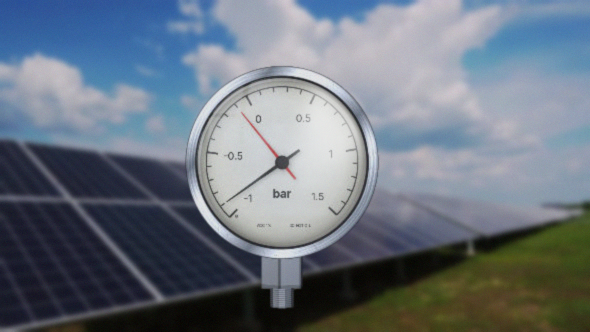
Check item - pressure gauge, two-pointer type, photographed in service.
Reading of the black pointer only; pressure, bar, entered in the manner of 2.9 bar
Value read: -0.9 bar
